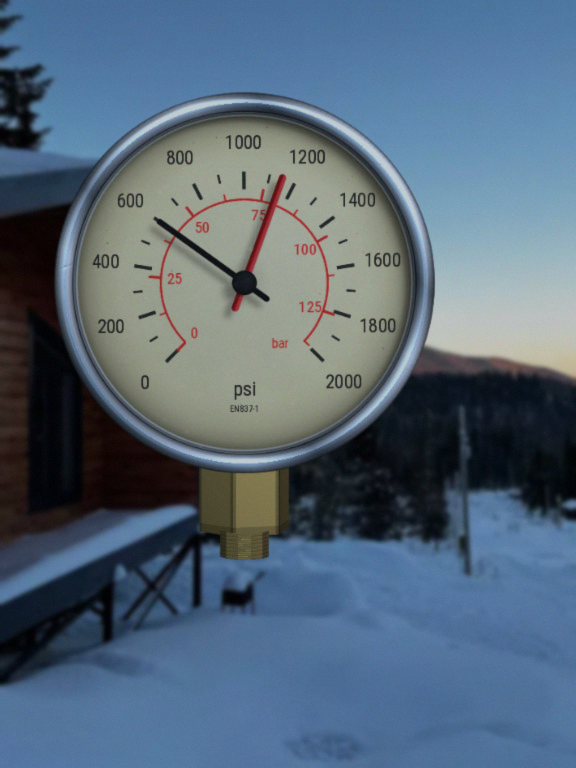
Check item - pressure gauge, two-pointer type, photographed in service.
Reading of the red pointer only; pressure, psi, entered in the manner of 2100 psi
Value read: 1150 psi
